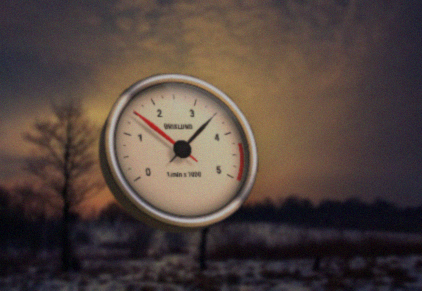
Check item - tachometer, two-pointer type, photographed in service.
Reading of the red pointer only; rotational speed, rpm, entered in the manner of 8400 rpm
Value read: 1500 rpm
